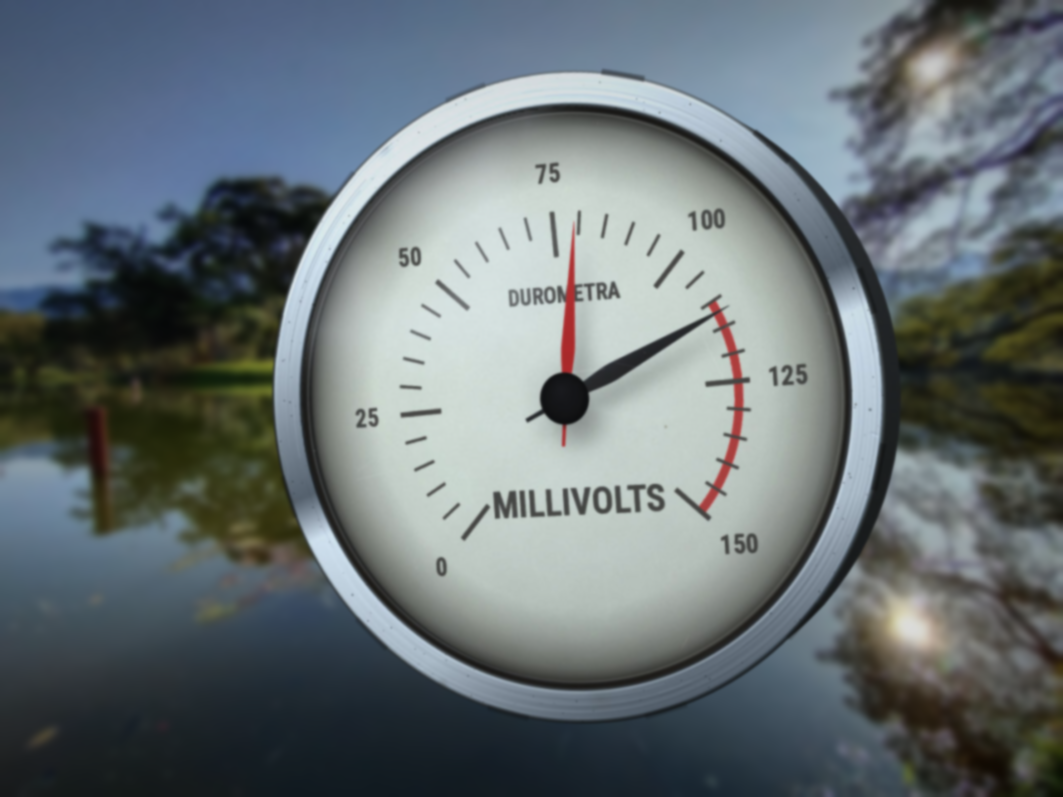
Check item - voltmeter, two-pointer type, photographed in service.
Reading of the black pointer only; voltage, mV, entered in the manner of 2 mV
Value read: 112.5 mV
